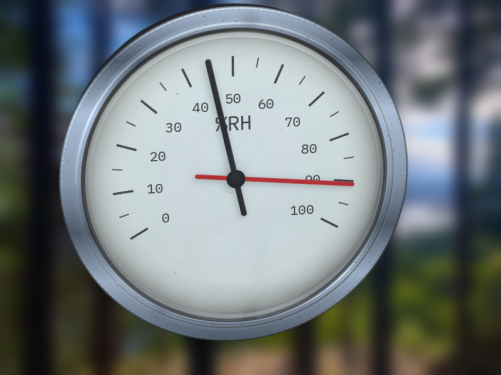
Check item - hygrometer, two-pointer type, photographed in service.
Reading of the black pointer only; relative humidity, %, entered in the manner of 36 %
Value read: 45 %
